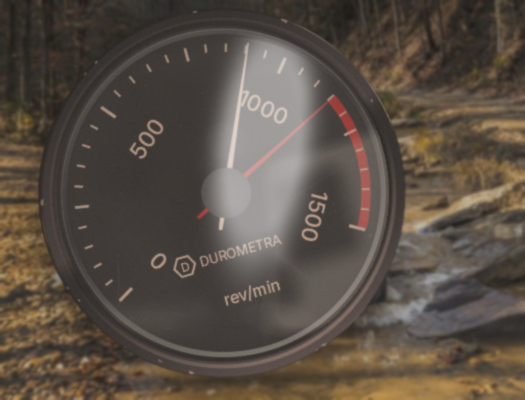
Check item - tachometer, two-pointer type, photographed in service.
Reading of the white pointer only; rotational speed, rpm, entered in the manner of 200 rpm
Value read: 900 rpm
